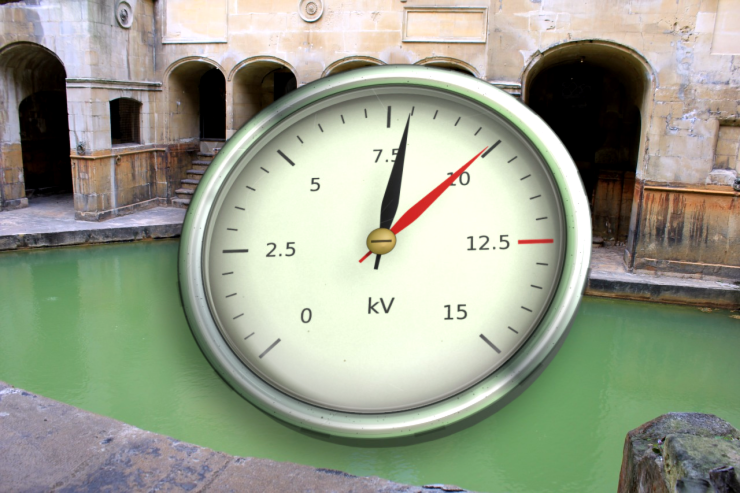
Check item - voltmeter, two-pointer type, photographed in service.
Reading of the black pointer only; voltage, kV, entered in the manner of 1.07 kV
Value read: 8 kV
